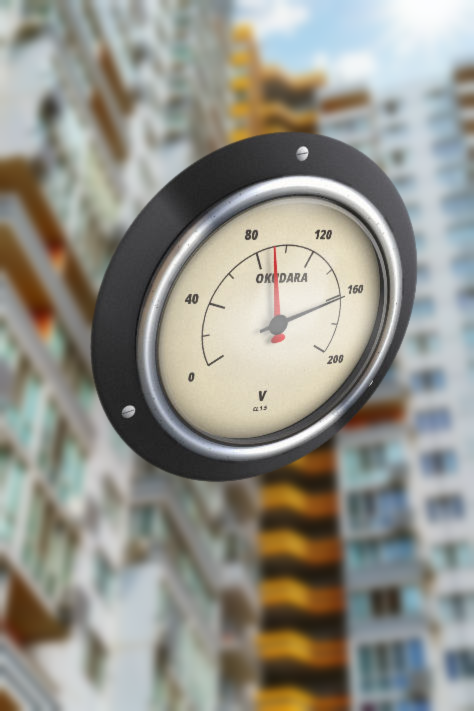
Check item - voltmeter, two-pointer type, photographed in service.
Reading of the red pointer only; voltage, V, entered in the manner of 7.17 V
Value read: 90 V
